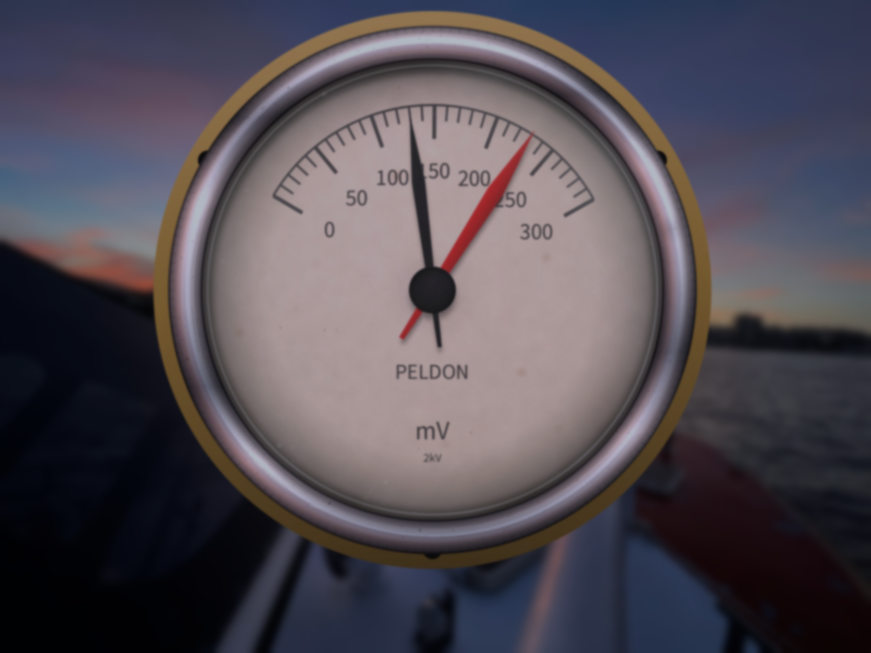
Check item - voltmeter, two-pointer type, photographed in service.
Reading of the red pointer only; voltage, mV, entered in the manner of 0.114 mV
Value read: 230 mV
